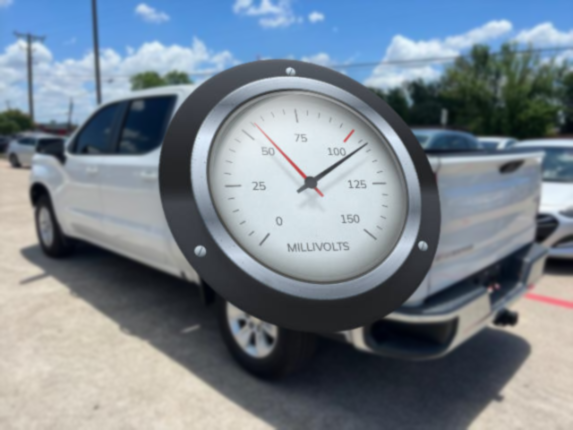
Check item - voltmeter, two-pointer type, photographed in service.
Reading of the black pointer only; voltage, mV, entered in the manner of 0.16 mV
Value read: 107.5 mV
